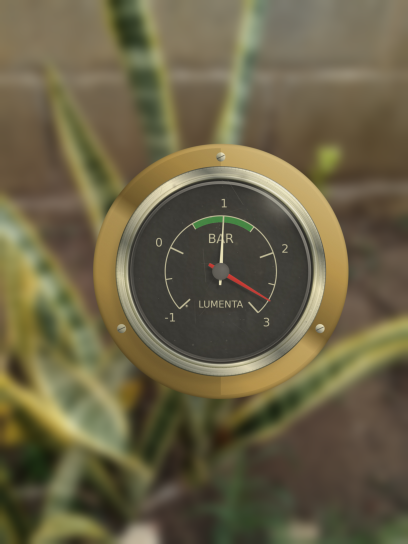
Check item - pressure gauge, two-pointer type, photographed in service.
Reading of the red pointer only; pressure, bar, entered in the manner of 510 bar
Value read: 2.75 bar
